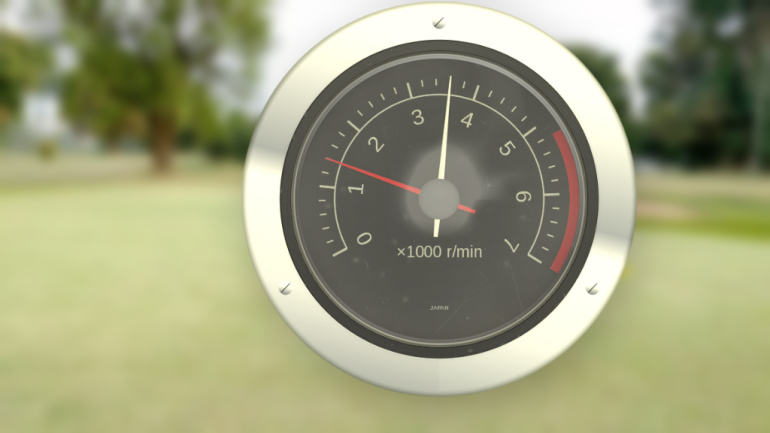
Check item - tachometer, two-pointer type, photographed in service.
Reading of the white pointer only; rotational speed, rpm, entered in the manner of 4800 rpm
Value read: 3600 rpm
